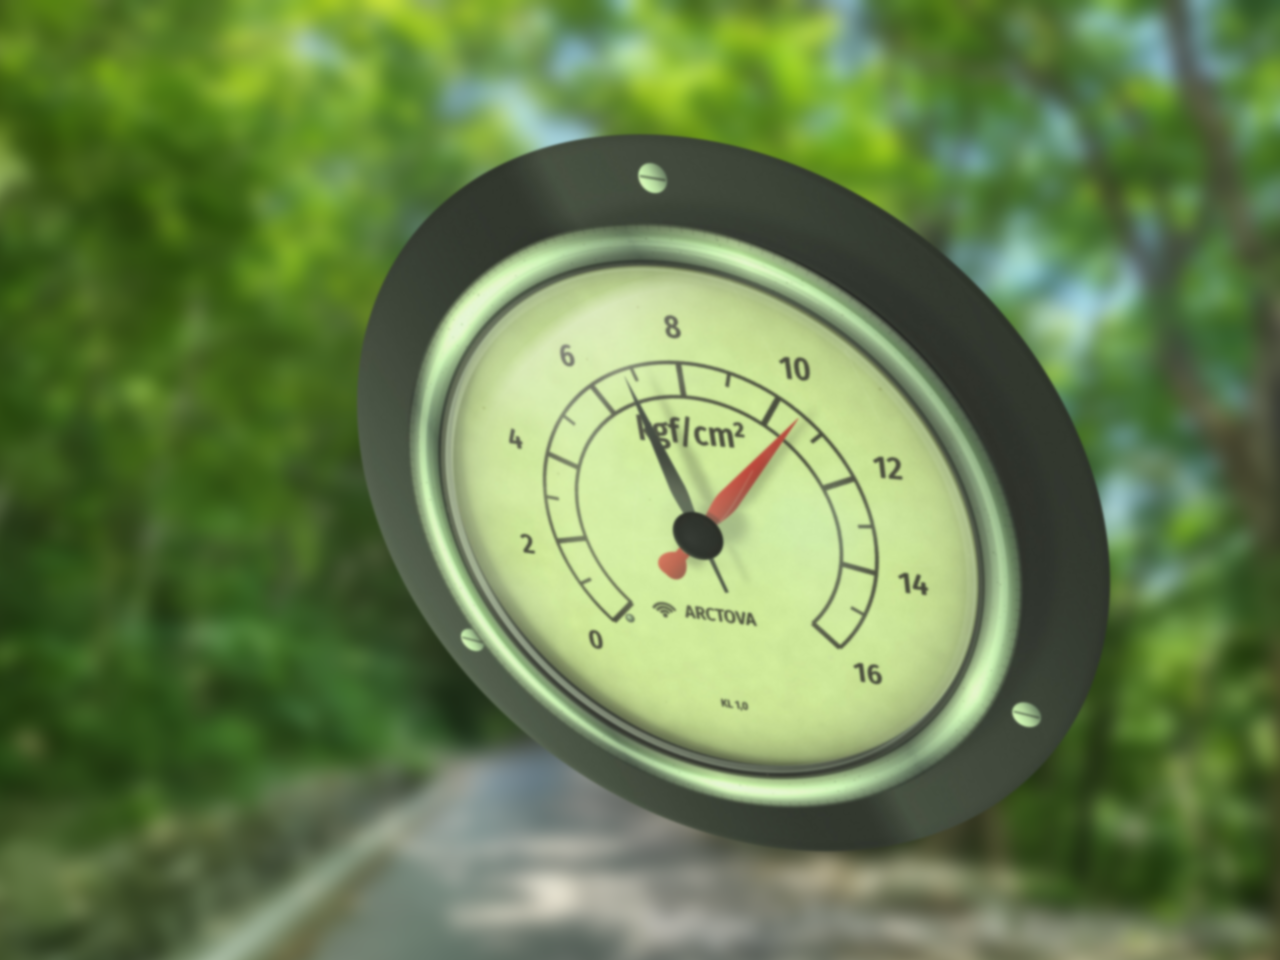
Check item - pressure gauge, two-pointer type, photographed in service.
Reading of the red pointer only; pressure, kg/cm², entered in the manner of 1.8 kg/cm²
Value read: 10.5 kg/cm²
